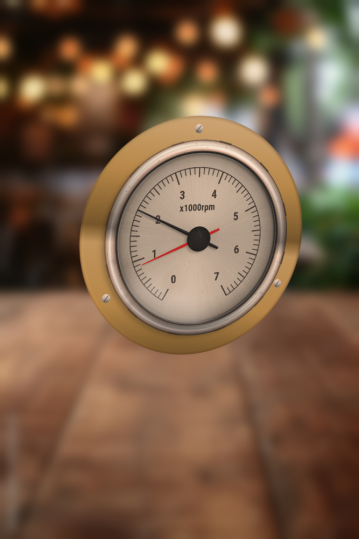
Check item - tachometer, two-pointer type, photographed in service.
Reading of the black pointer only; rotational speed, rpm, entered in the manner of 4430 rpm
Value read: 2000 rpm
